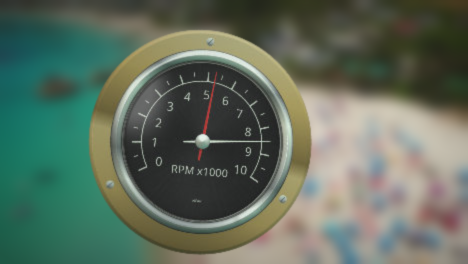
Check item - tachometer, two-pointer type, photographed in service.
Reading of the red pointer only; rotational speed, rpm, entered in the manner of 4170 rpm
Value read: 5250 rpm
